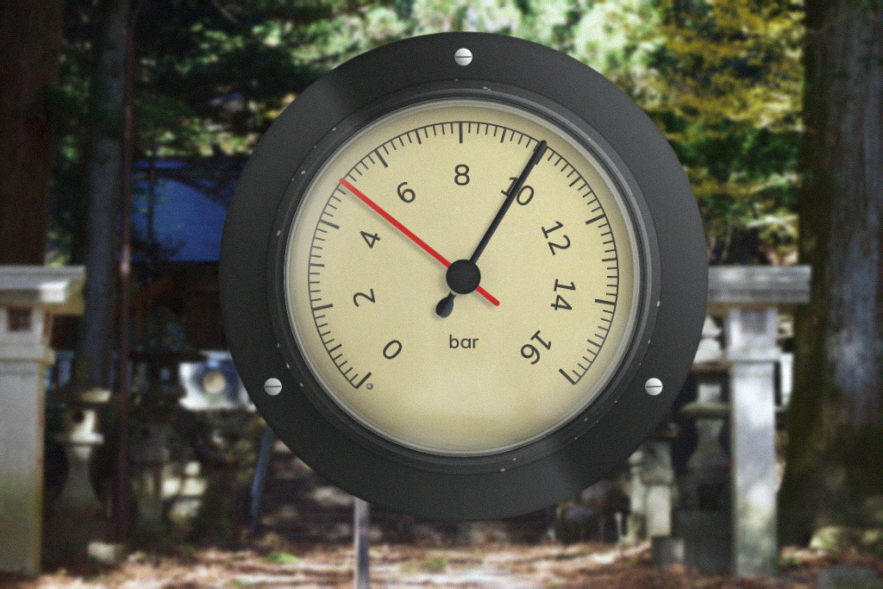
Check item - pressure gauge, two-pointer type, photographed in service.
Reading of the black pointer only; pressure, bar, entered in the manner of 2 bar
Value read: 9.9 bar
